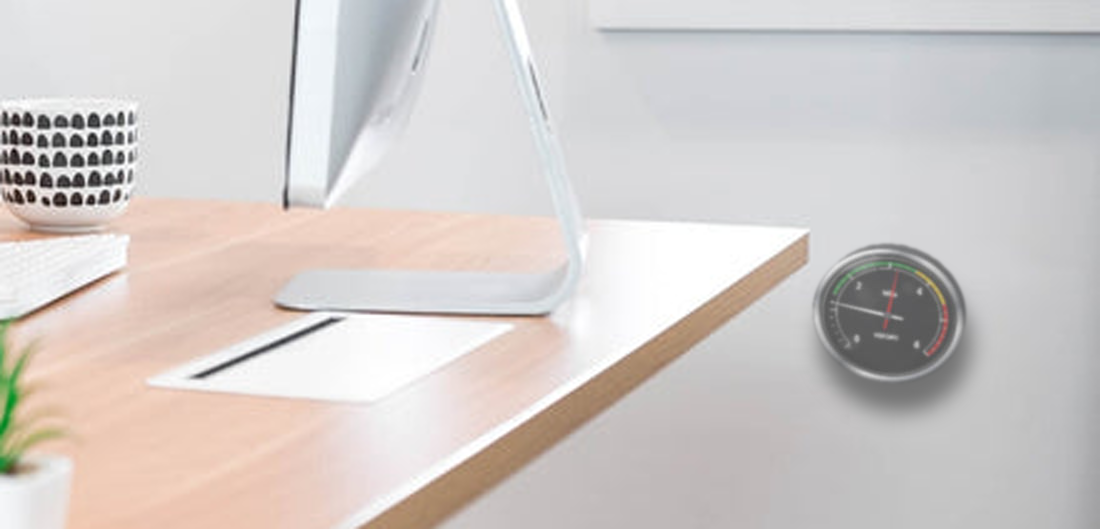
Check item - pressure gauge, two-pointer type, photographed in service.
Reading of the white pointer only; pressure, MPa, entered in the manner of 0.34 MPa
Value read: 1.2 MPa
